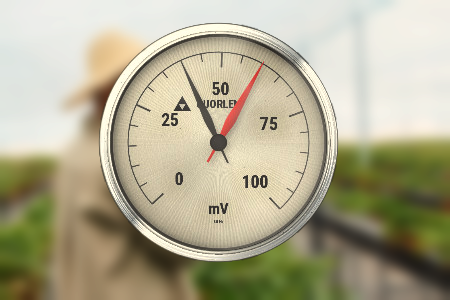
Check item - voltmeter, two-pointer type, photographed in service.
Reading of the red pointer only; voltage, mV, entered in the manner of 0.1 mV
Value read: 60 mV
